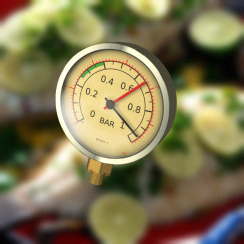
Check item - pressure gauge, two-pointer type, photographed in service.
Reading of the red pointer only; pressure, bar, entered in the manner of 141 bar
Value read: 0.65 bar
